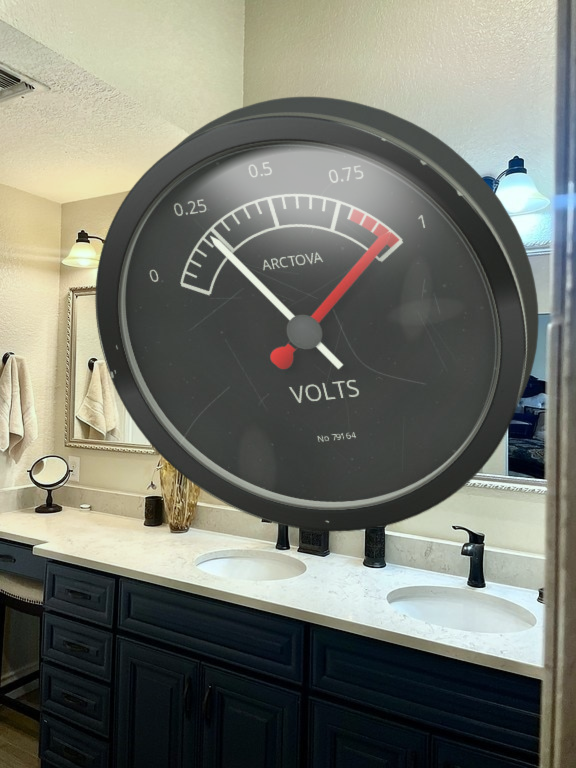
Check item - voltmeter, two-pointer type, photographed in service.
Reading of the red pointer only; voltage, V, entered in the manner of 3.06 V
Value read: 0.95 V
